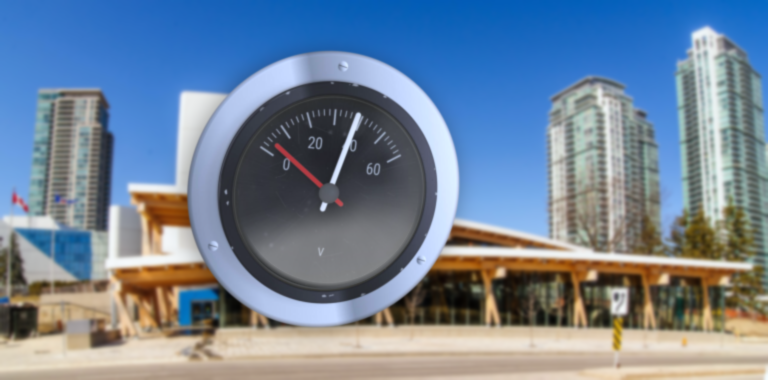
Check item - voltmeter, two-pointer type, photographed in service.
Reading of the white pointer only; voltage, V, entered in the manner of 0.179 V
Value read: 38 V
